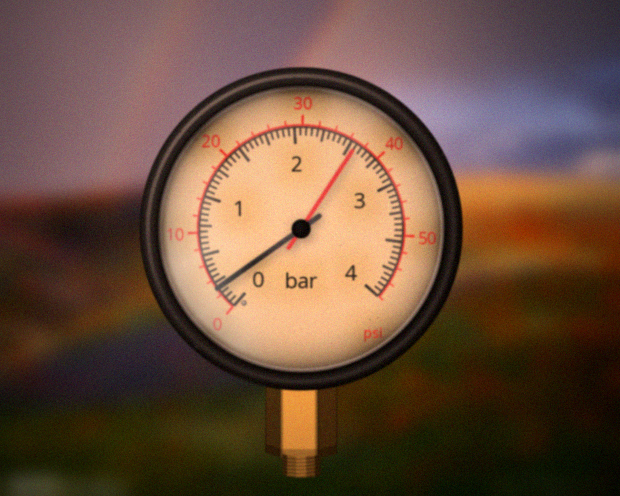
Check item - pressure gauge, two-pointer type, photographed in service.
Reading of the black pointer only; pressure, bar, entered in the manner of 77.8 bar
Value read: 0.2 bar
